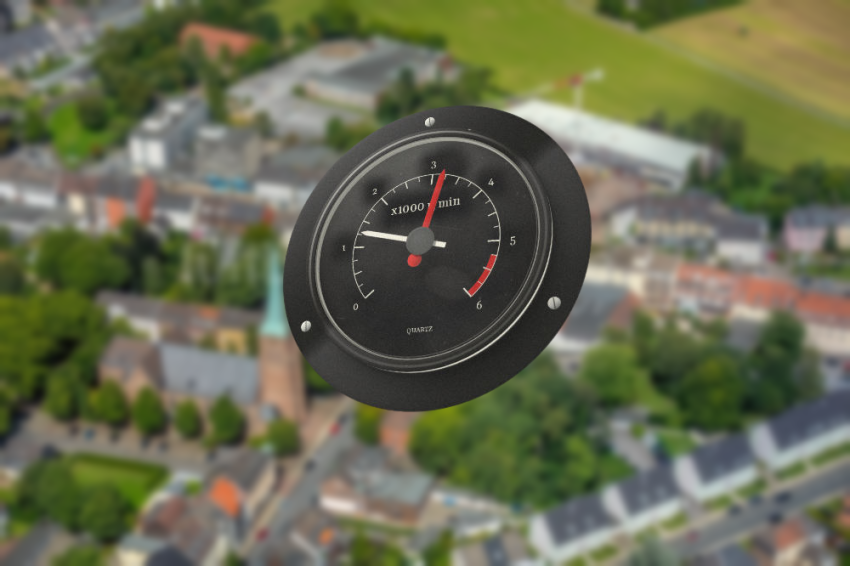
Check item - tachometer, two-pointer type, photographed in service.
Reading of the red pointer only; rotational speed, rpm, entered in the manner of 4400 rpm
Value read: 3250 rpm
